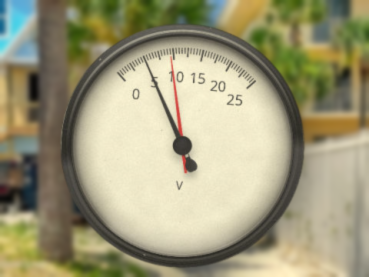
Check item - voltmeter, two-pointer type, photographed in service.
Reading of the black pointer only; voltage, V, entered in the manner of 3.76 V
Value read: 5 V
